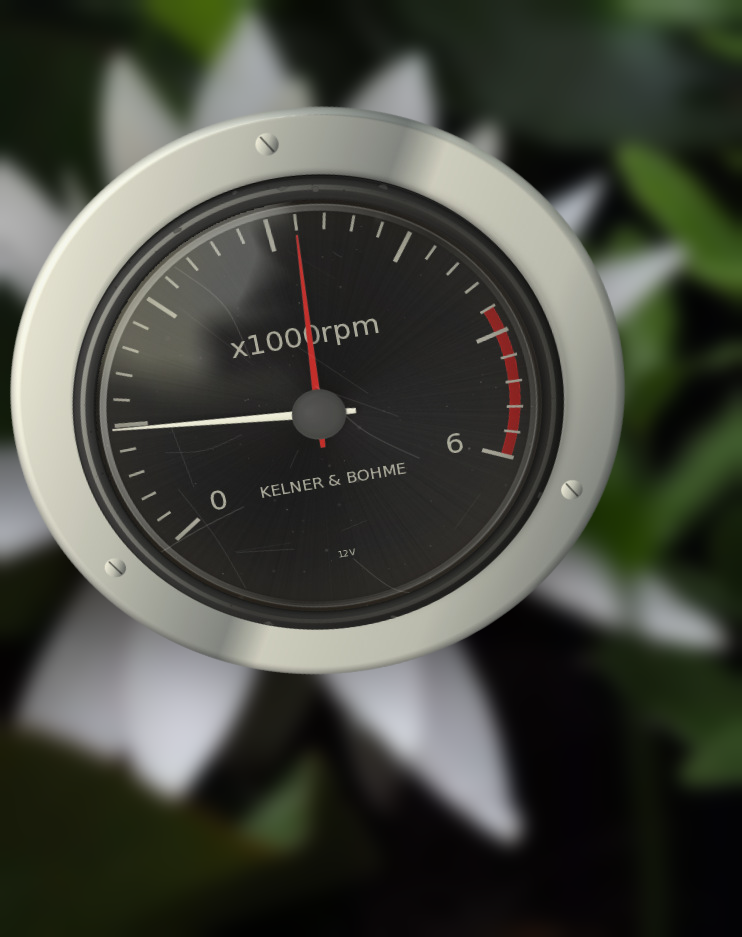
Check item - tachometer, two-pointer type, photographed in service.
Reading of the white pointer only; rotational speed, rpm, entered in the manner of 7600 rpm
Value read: 1000 rpm
